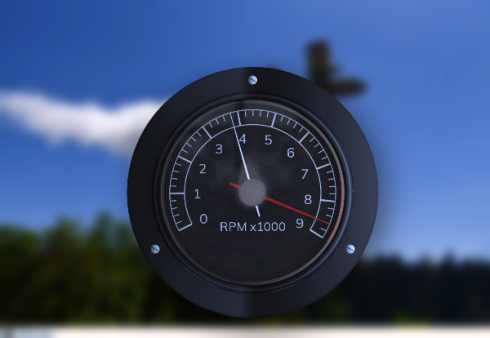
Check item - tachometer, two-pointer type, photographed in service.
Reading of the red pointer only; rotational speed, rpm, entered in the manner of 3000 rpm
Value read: 8600 rpm
